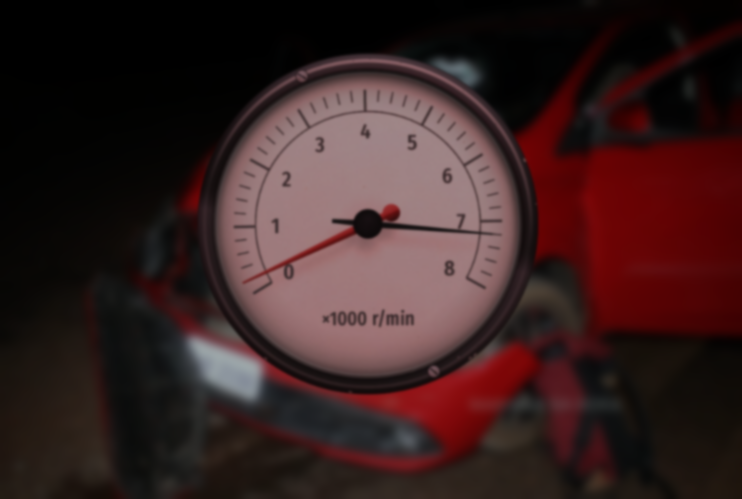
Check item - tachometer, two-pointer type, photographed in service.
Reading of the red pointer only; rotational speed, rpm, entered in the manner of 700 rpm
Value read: 200 rpm
